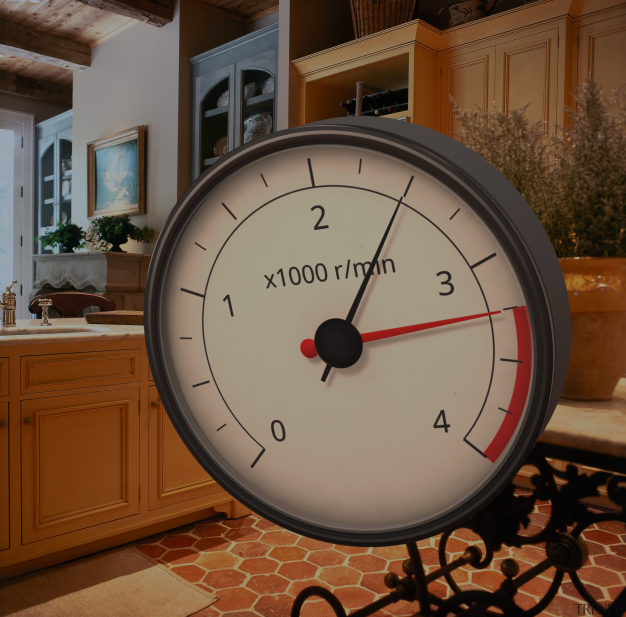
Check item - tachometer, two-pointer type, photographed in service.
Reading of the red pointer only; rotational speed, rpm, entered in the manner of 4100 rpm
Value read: 3250 rpm
